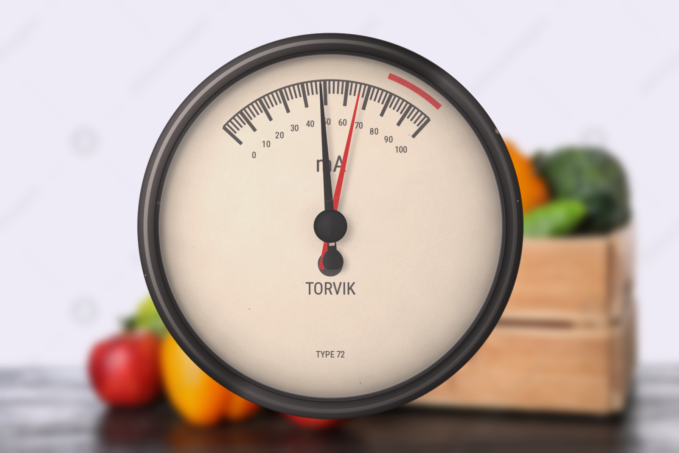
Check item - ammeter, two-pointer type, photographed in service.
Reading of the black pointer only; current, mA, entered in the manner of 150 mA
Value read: 48 mA
